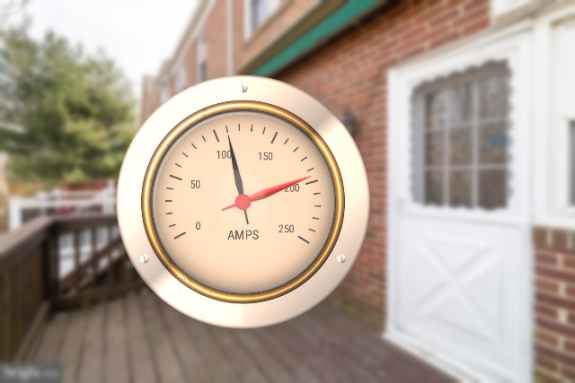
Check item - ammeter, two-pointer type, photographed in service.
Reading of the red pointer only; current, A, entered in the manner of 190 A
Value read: 195 A
